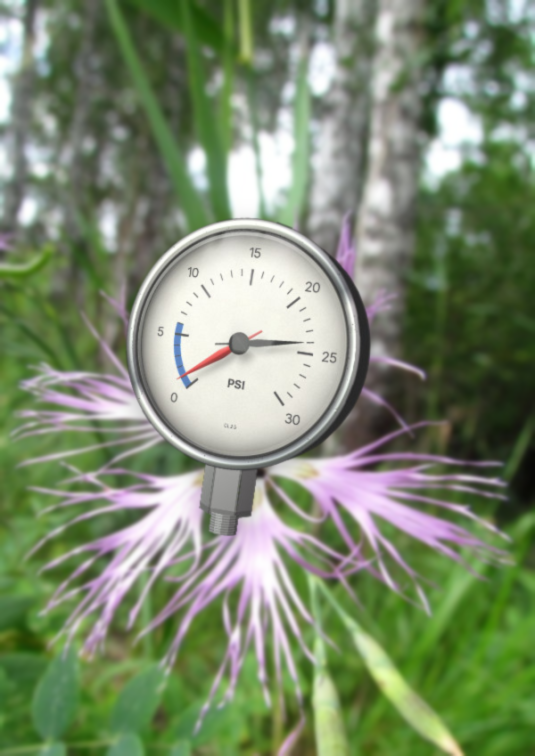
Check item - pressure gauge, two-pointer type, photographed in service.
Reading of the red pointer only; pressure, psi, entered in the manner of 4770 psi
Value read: 1 psi
